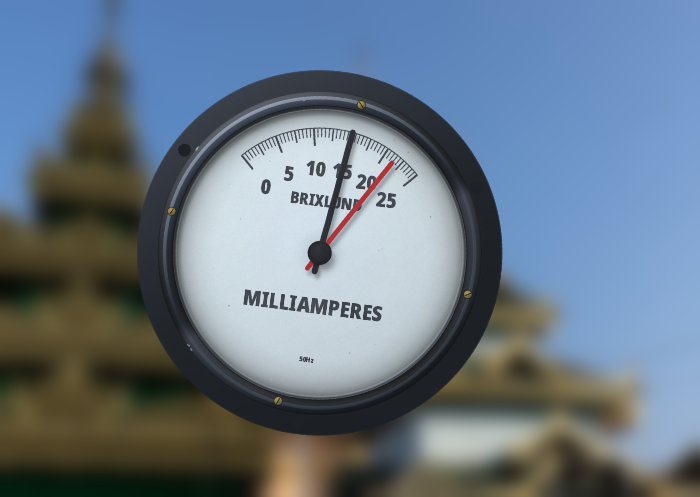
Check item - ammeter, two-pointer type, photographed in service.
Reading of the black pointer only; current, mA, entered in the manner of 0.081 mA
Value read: 15 mA
